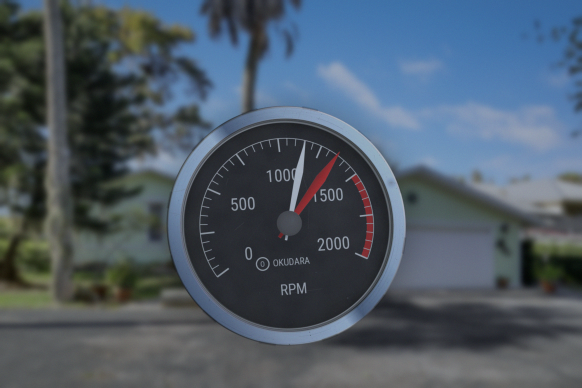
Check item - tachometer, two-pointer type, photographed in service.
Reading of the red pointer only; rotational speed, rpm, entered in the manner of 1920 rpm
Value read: 1350 rpm
